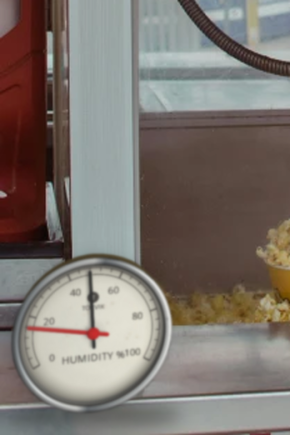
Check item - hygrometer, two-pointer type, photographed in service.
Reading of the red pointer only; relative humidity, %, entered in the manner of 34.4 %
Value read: 16 %
